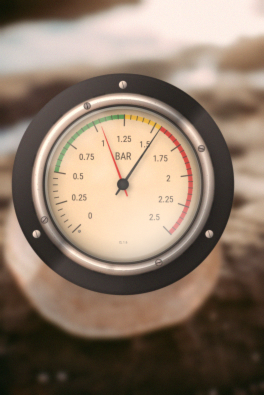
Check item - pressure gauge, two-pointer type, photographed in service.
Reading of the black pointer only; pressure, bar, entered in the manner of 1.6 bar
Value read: 1.55 bar
